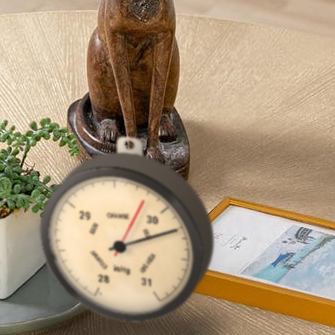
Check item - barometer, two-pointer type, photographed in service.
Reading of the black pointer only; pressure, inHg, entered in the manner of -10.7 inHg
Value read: 30.2 inHg
